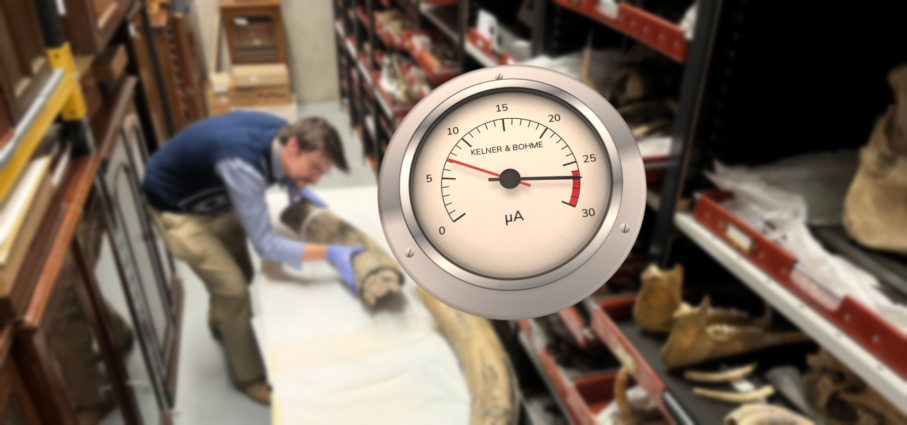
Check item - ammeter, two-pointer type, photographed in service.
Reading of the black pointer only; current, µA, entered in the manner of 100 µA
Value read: 27 µA
